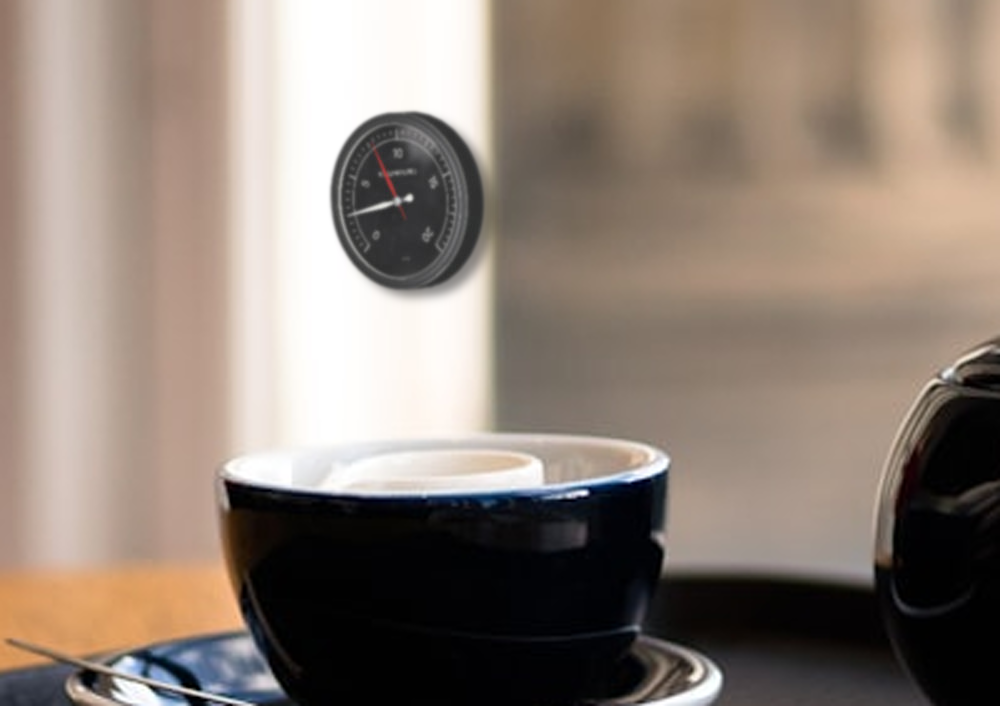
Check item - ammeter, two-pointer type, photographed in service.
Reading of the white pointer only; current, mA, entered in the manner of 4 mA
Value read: 2.5 mA
